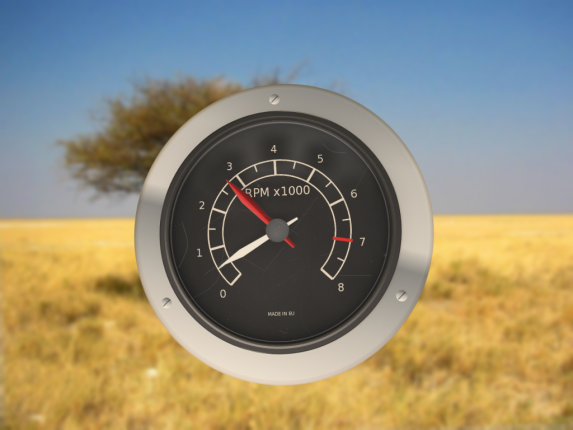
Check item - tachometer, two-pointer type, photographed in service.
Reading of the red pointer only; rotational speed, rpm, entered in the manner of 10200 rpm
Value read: 2750 rpm
